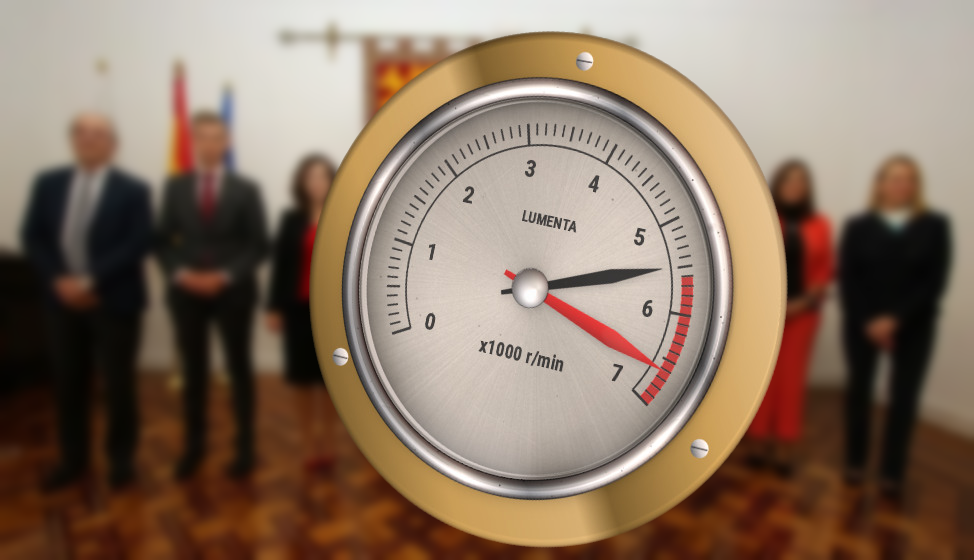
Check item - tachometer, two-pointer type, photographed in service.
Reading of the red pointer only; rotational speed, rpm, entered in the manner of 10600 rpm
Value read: 6600 rpm
